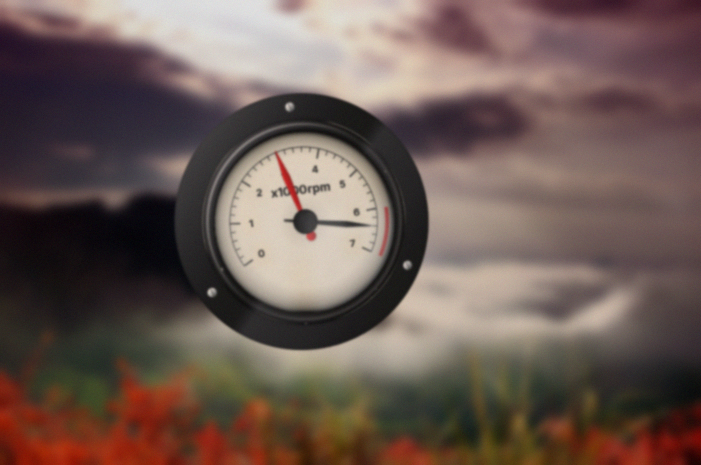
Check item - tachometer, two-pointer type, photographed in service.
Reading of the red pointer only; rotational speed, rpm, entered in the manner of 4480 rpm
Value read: 3000 rpm
